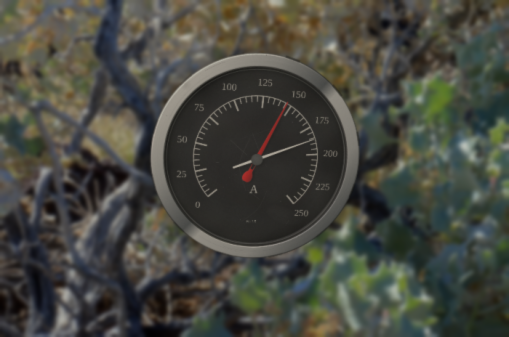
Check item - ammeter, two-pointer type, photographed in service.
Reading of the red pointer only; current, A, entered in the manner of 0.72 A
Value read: 145 A
